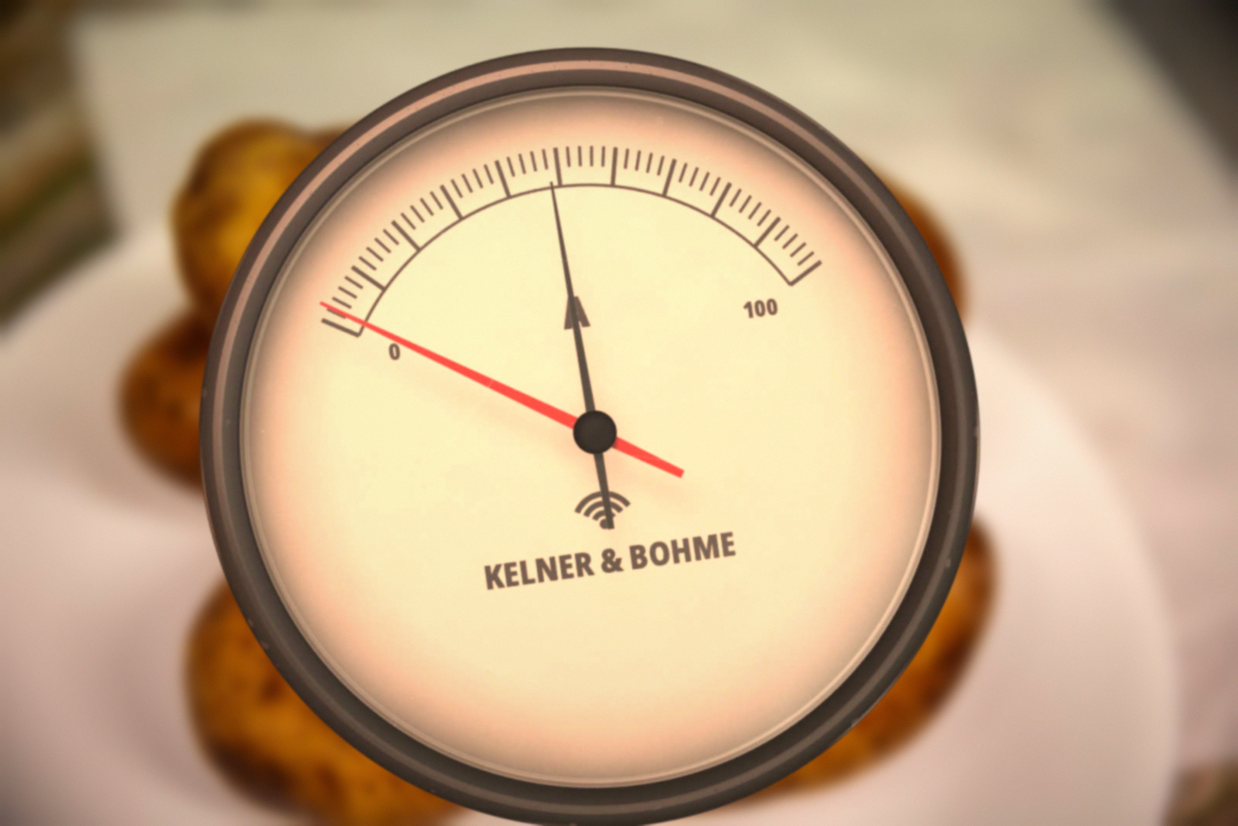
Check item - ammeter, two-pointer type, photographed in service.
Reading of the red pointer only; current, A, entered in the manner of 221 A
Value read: 2 A
